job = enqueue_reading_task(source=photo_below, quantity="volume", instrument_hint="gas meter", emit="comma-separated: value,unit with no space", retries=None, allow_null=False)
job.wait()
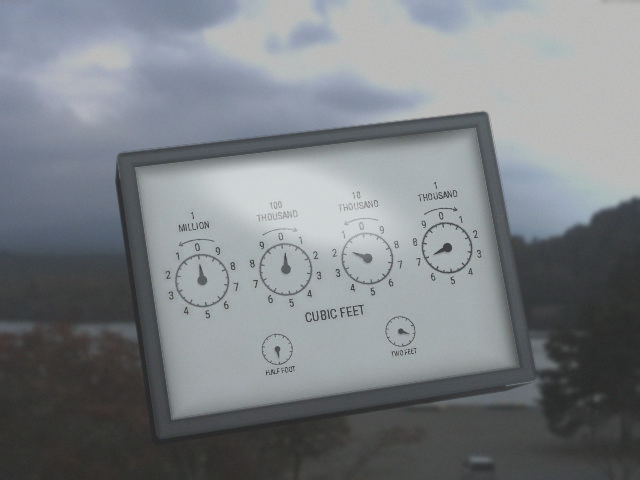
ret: 1700,ft³
